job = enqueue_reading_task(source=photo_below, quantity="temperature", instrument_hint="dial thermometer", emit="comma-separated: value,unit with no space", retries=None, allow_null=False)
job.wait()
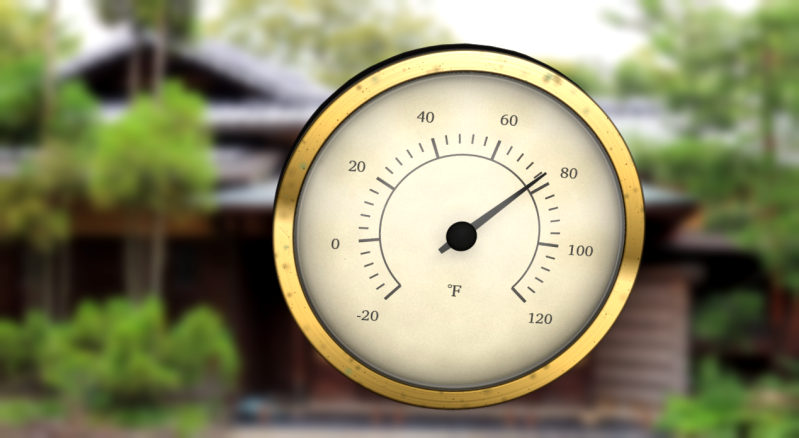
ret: 76,°F
